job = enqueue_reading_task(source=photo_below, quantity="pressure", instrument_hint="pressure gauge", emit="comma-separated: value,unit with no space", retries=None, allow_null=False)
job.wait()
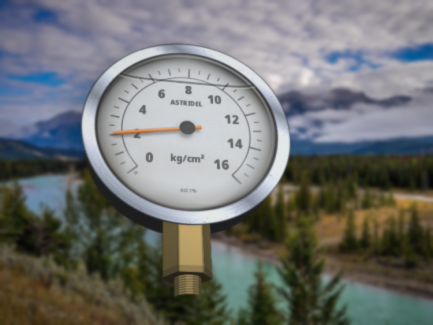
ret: 2,kg/cm²
